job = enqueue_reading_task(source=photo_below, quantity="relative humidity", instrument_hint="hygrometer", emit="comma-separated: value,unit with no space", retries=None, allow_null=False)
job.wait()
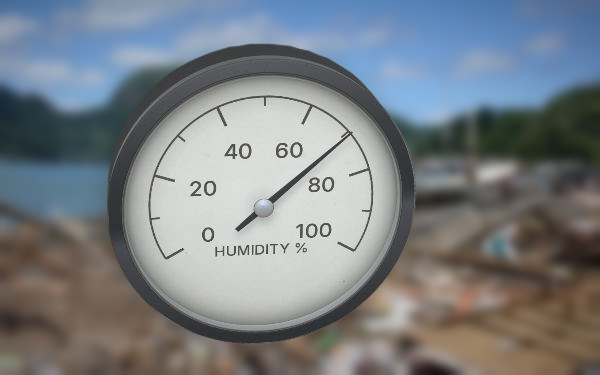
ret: 70,%
